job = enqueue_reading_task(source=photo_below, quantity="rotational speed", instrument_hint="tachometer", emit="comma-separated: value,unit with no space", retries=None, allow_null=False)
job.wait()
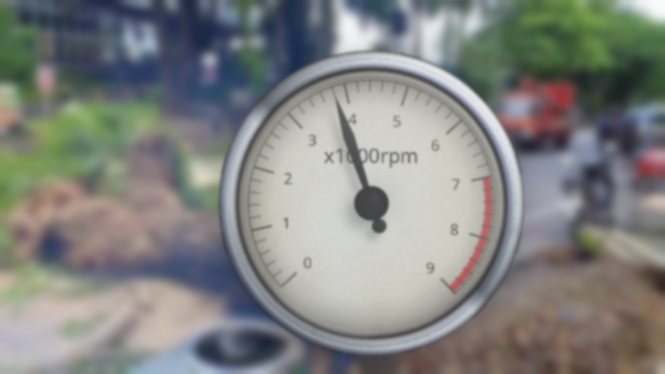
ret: 3800,rpm
